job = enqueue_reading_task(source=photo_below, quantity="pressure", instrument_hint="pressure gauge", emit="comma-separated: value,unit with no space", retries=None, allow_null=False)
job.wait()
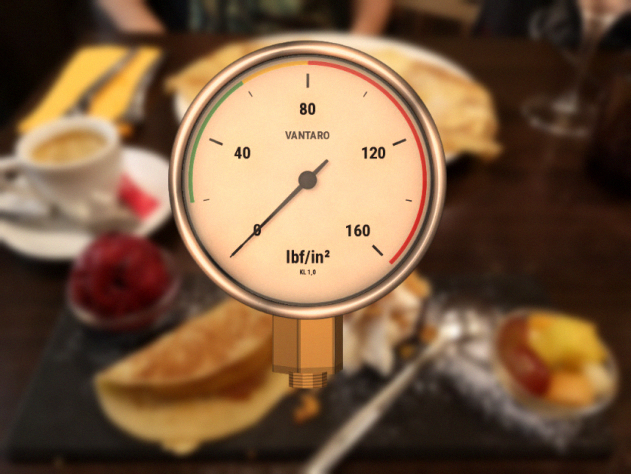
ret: 0,psi
